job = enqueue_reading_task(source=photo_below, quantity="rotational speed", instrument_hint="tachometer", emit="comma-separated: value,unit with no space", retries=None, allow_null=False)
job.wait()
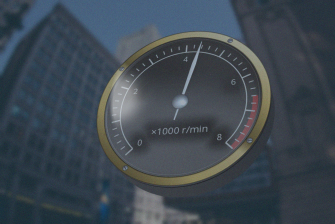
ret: 4400,rpm
